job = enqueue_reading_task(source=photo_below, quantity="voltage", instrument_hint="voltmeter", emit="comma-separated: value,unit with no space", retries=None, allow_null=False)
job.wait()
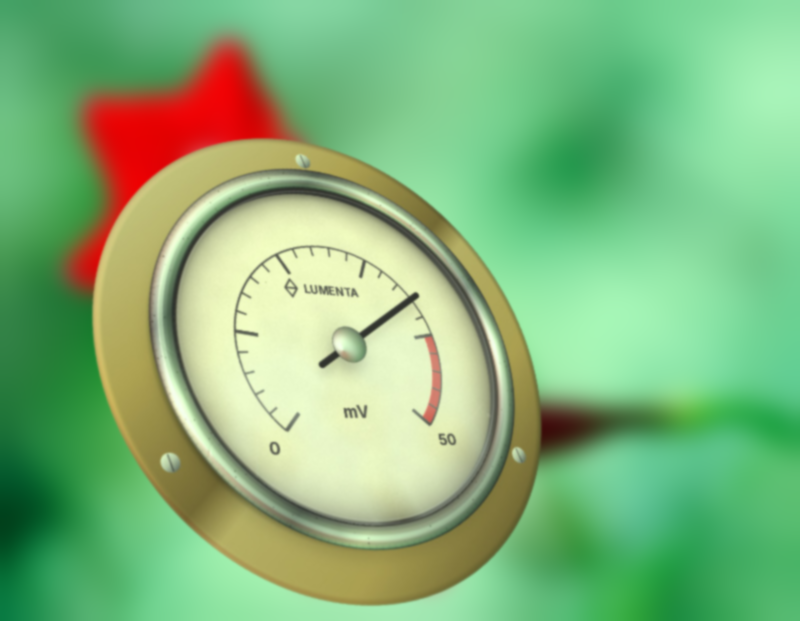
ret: 36,mV
